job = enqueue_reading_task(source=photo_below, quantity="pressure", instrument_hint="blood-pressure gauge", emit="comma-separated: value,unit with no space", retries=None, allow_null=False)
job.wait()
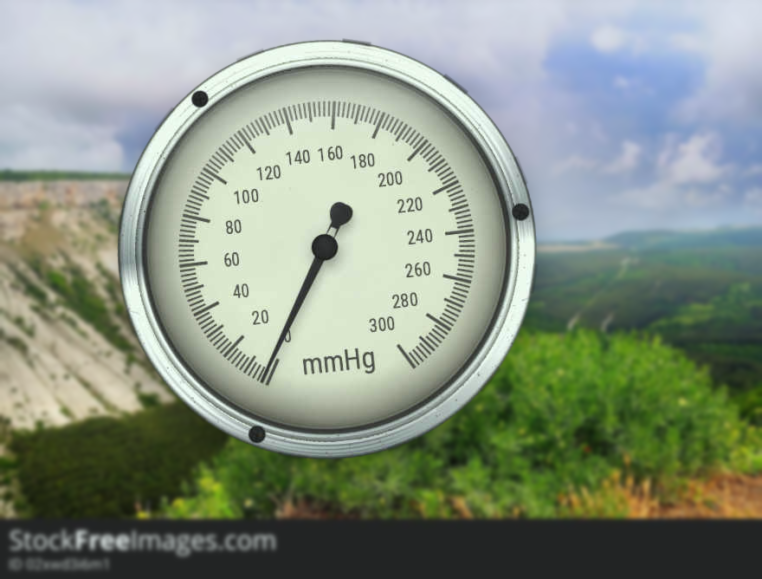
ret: 2,mmHg
